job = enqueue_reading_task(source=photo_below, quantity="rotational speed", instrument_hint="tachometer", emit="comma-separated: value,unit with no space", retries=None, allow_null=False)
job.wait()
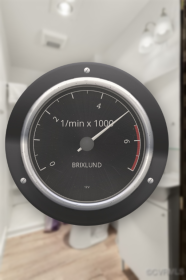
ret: 5000,rpm
